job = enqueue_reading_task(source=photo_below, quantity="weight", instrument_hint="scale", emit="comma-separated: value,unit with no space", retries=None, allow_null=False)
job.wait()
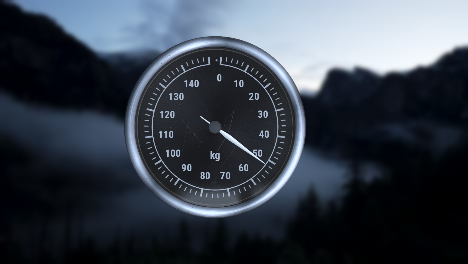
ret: 52,kg
